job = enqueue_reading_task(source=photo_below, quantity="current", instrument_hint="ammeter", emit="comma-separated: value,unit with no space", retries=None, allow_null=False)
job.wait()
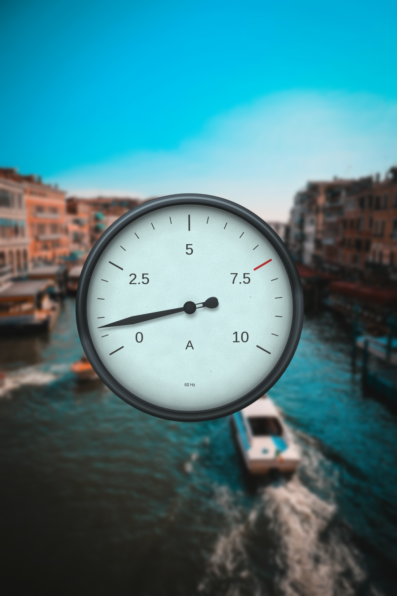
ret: 0.75,A
